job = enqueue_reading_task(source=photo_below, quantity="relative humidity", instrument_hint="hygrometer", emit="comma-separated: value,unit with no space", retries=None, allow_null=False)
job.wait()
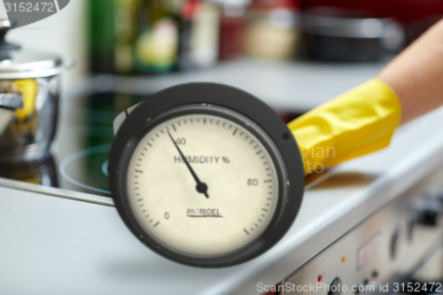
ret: 38,%
